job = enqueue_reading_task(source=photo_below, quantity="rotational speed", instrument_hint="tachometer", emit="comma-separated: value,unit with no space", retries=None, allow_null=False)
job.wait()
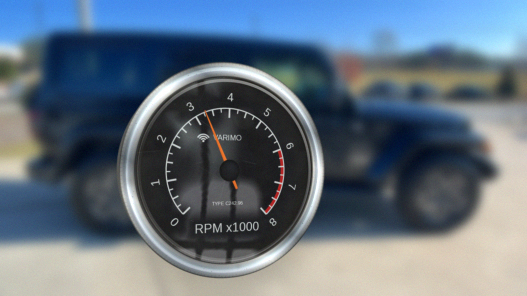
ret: 3250,rpm
